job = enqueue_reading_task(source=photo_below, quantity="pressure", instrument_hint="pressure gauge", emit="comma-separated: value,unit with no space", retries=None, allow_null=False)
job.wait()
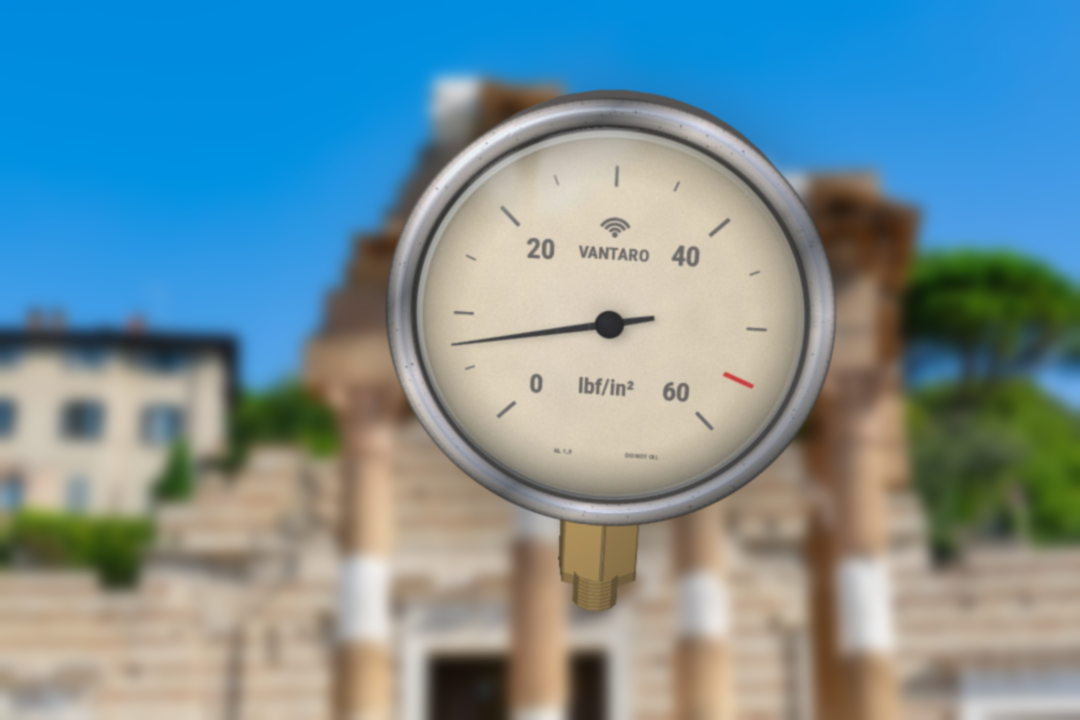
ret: 7.5,psi
